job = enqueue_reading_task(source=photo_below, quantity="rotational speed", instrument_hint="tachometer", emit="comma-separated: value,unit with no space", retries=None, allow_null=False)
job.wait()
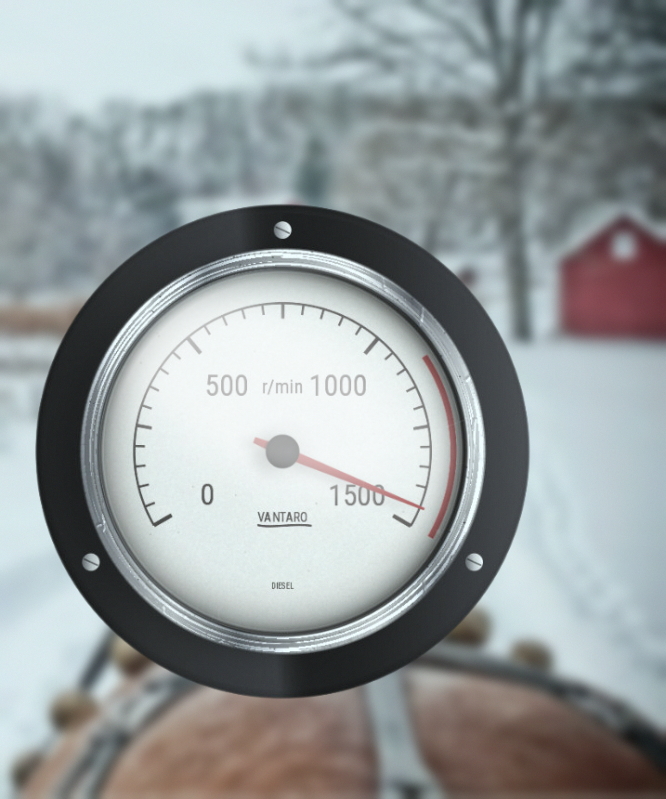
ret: 1450,rpm
